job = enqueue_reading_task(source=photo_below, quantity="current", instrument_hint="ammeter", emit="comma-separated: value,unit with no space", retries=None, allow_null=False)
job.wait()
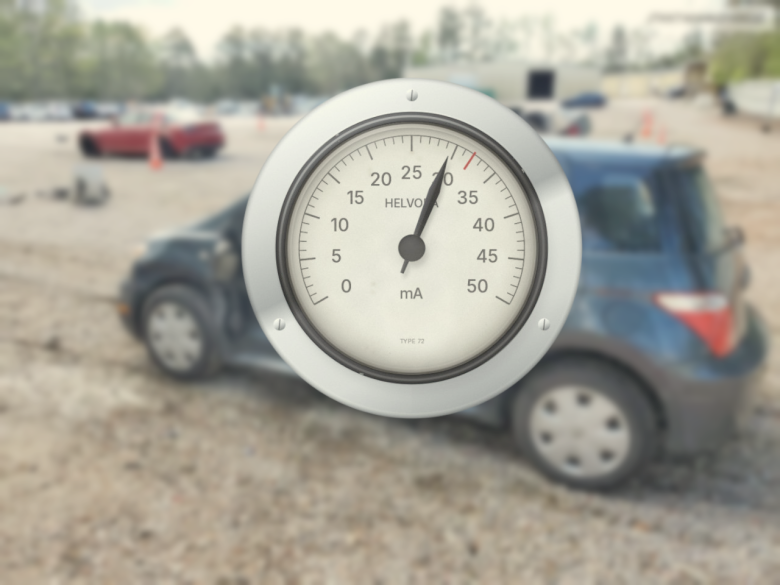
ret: 29.5,mA
